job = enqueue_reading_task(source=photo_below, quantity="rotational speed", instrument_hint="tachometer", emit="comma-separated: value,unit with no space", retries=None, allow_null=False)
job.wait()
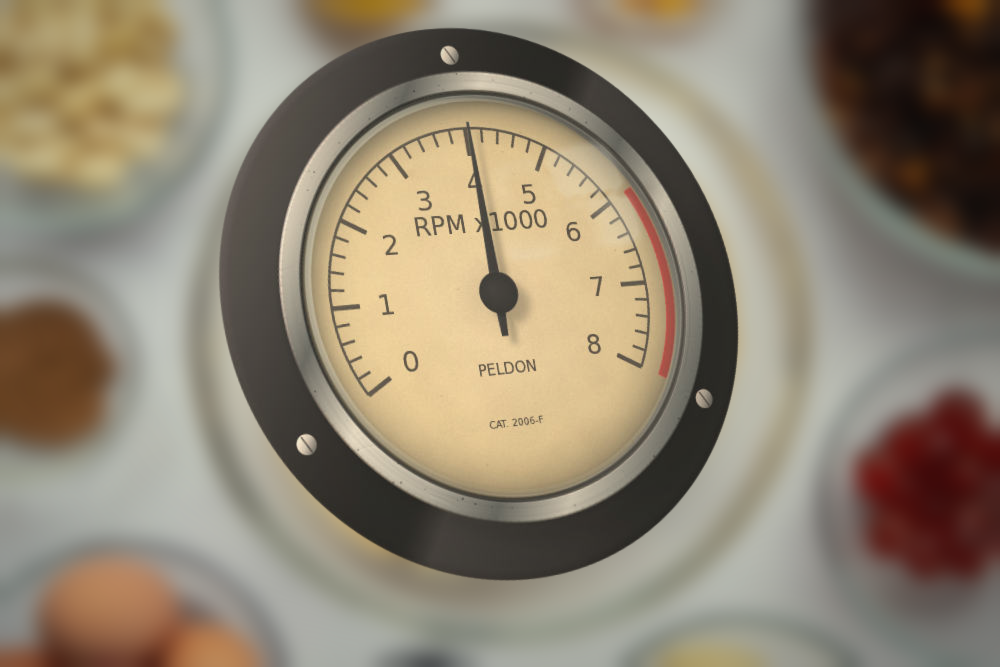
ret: 4000,rpm
